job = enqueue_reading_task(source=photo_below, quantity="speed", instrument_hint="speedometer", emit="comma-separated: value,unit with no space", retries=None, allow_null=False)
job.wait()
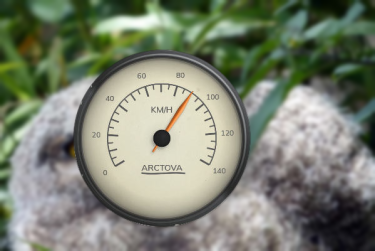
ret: 90,km/h
